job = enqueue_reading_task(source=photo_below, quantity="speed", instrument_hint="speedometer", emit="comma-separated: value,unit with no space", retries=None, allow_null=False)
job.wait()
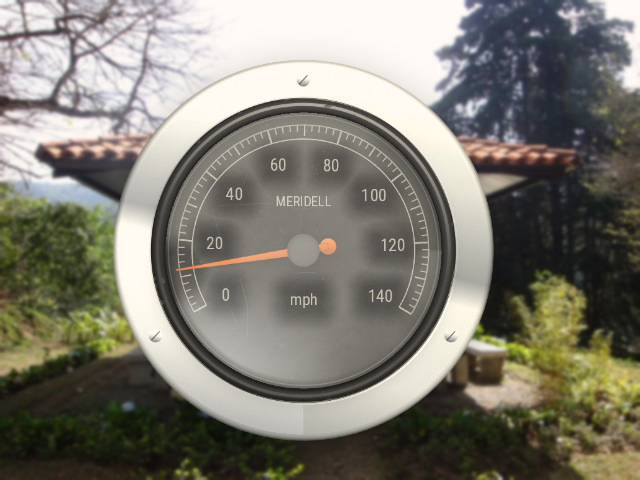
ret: 12,mph
